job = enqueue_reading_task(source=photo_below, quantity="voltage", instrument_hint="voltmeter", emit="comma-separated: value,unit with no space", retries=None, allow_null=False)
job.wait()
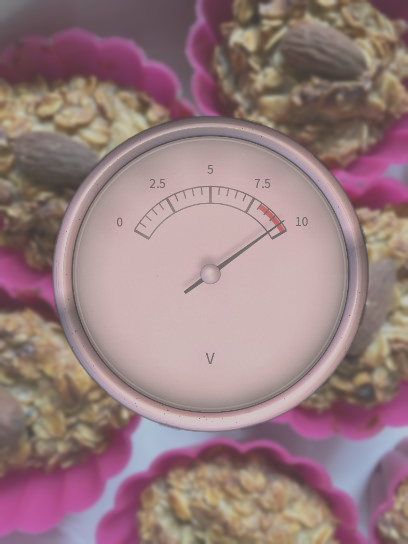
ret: 9.5,V
